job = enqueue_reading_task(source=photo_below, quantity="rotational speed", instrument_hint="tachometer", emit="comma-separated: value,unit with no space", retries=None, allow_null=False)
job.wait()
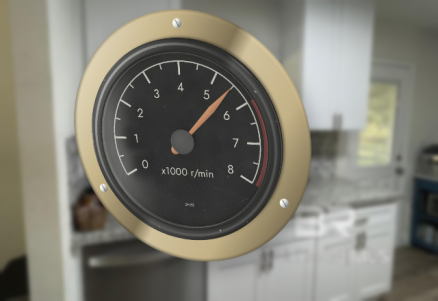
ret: 5500,rpm
